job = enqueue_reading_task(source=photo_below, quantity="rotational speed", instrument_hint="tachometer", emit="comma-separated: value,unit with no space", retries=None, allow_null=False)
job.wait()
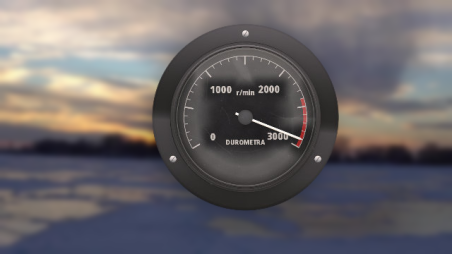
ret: 2900,rpm
